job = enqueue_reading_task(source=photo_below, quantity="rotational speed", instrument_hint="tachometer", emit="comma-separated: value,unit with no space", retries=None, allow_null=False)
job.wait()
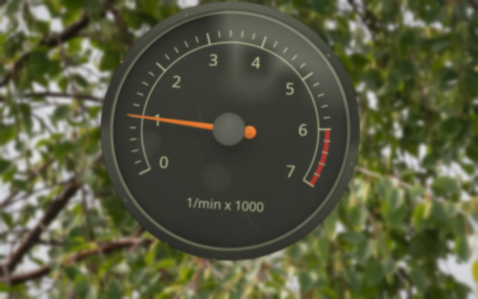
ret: 1000,rpm
